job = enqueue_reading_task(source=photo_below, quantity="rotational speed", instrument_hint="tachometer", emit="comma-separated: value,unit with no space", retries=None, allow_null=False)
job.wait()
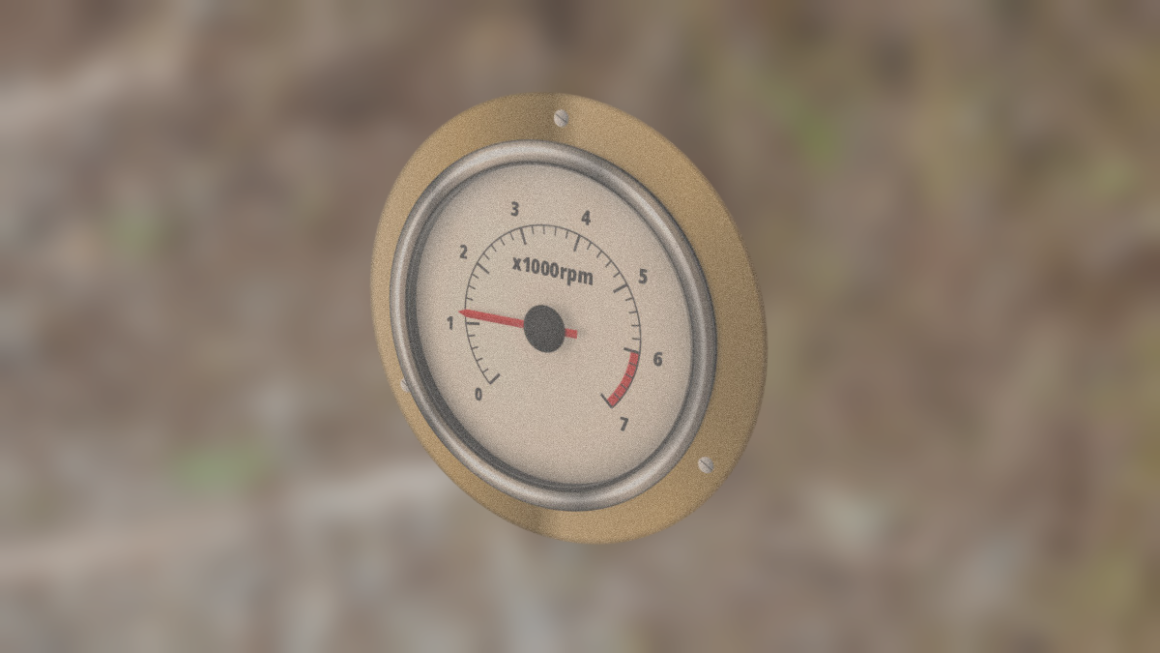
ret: 1200,rpm
